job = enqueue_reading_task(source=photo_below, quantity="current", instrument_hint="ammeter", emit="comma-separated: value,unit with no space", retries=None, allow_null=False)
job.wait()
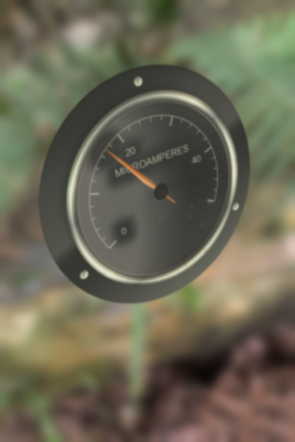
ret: 17,µA
